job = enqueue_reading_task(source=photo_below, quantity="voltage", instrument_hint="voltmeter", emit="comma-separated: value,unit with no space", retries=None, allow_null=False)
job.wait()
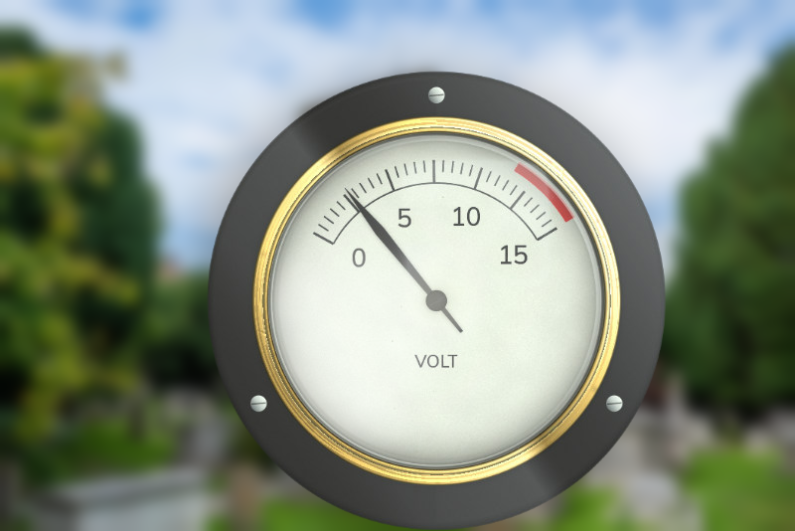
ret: 2.75,V
